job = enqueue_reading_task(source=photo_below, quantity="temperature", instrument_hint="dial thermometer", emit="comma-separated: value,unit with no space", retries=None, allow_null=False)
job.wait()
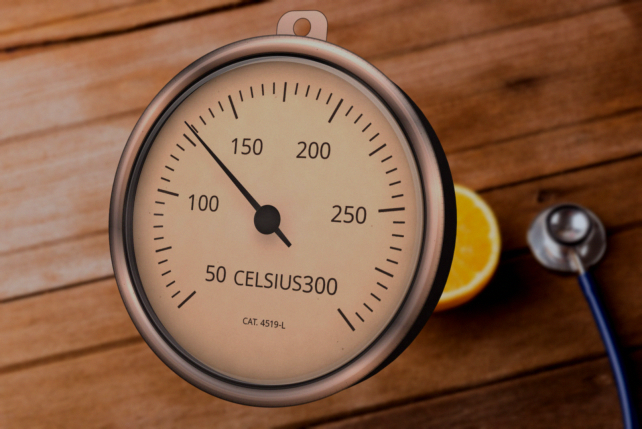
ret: 130,°C
